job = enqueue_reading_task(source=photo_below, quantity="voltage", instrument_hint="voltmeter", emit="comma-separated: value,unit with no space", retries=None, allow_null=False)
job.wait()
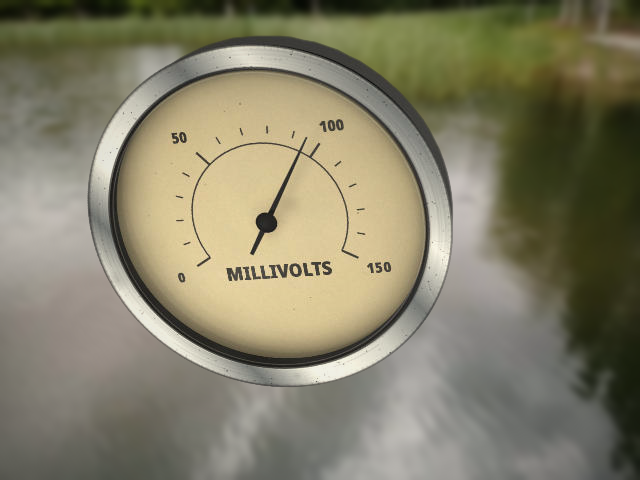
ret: 95,mV
